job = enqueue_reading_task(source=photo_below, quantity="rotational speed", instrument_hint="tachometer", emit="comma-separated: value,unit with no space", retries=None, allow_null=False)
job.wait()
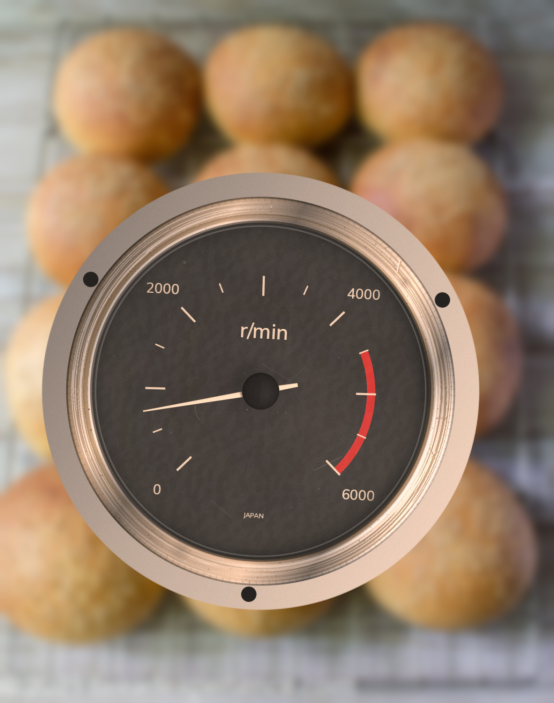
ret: 750,rpm
